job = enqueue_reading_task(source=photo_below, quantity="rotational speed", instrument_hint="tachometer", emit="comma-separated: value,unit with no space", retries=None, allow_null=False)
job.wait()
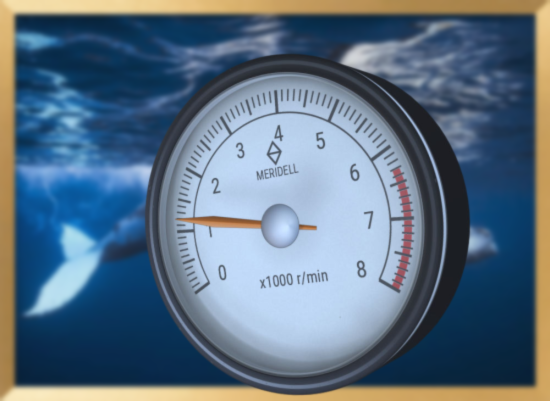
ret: 1200,rpm
